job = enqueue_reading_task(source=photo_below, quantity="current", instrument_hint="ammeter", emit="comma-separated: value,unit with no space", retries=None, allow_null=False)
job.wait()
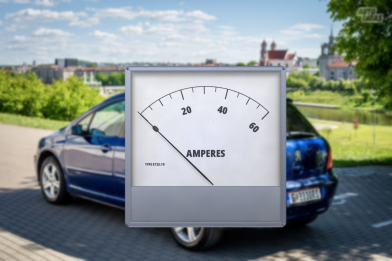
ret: 0,A
